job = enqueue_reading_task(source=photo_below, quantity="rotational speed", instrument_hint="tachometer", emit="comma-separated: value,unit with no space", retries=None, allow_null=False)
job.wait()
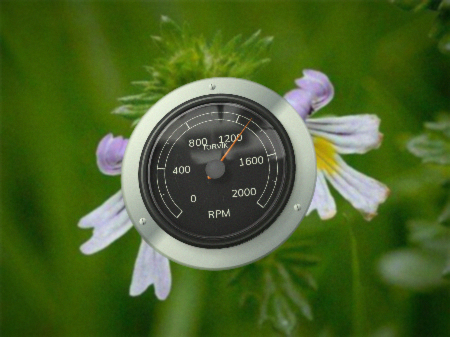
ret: 1300,rpm
